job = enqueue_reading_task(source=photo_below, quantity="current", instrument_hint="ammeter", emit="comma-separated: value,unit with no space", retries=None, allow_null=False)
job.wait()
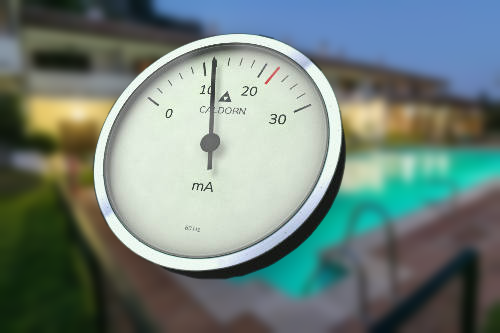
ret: 12,mA
